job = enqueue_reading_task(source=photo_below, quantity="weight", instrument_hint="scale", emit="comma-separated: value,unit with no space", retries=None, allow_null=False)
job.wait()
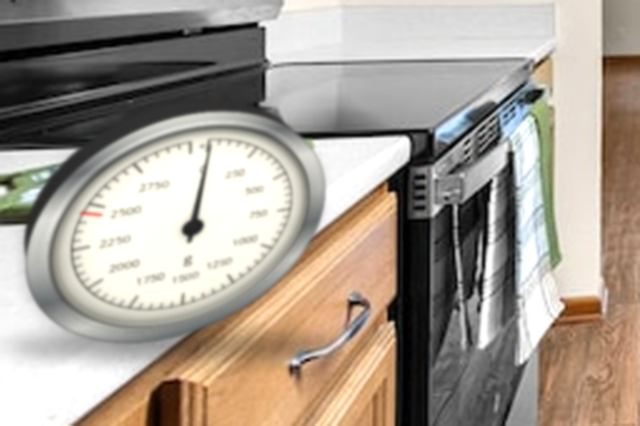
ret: 0,g
